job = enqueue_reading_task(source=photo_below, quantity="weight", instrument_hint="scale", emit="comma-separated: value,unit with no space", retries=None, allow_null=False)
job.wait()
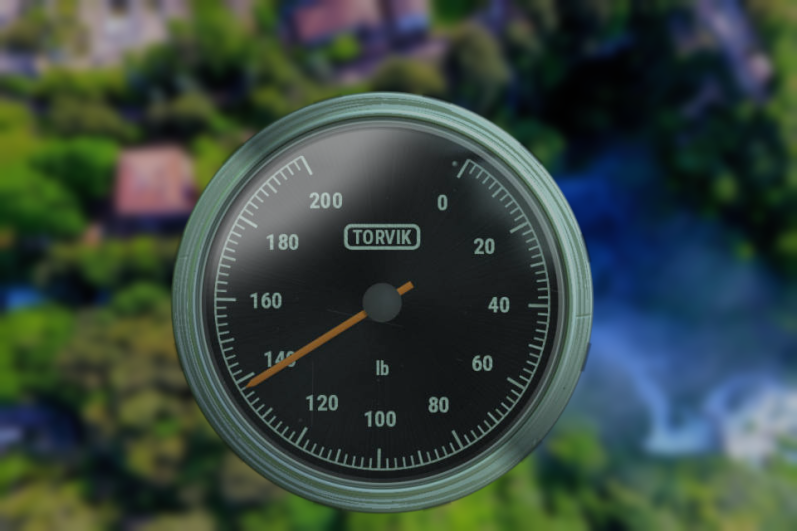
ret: 138,lb
